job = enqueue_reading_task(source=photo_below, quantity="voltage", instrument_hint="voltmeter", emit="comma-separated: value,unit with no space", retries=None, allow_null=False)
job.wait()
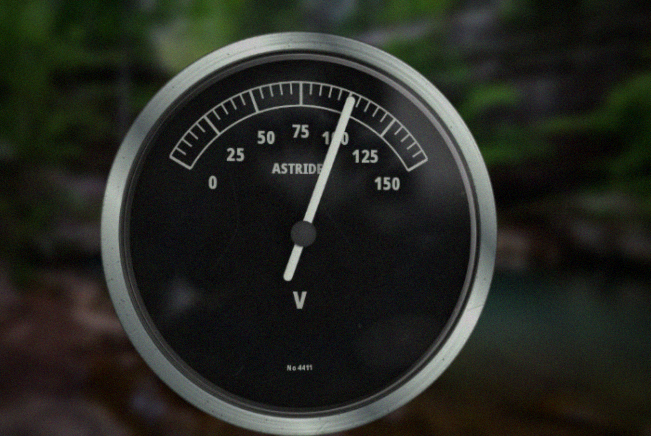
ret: 100,V
